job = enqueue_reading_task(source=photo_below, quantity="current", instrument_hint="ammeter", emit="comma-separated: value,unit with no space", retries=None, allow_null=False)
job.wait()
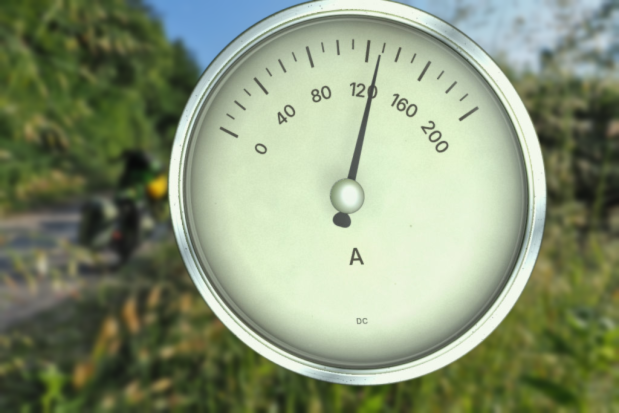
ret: 130,A
